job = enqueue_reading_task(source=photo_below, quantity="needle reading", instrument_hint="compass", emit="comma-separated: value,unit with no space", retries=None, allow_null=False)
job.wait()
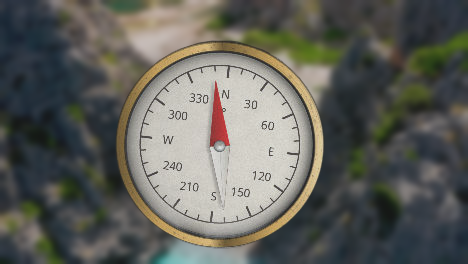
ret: 350,°
